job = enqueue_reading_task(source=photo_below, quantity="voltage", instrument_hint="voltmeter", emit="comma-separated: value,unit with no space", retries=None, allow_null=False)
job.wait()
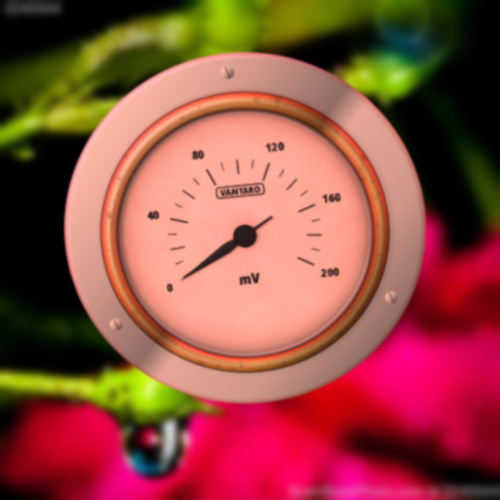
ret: 0,mV
